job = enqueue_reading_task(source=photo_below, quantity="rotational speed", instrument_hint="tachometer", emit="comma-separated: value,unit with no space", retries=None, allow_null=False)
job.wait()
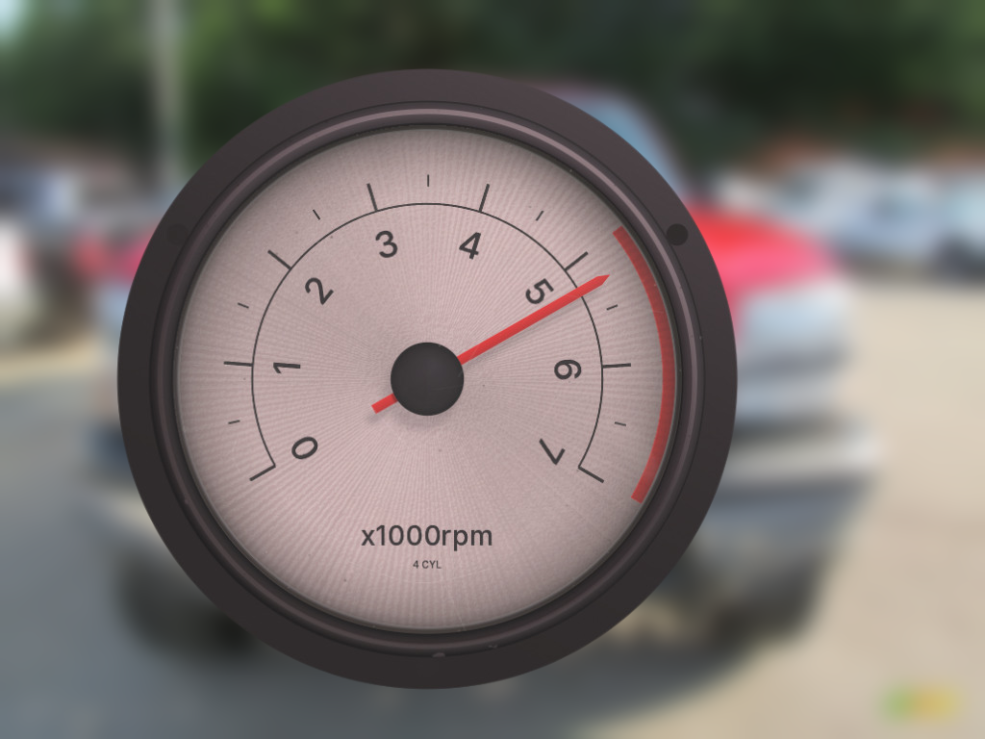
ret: 5250,rpm
